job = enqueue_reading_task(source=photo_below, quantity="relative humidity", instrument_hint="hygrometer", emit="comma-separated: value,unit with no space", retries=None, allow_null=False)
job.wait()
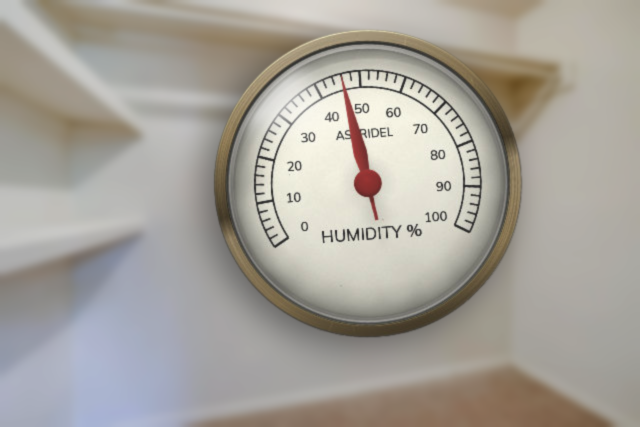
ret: 46,%
